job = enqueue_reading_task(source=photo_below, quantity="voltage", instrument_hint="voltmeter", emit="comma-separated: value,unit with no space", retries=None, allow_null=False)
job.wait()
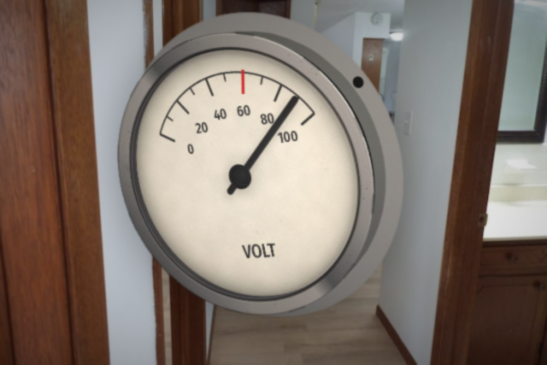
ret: 90,V
